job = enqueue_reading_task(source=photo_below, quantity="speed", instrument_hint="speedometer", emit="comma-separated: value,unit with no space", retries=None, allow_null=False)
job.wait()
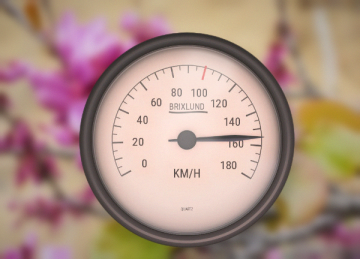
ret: 155,km/h
